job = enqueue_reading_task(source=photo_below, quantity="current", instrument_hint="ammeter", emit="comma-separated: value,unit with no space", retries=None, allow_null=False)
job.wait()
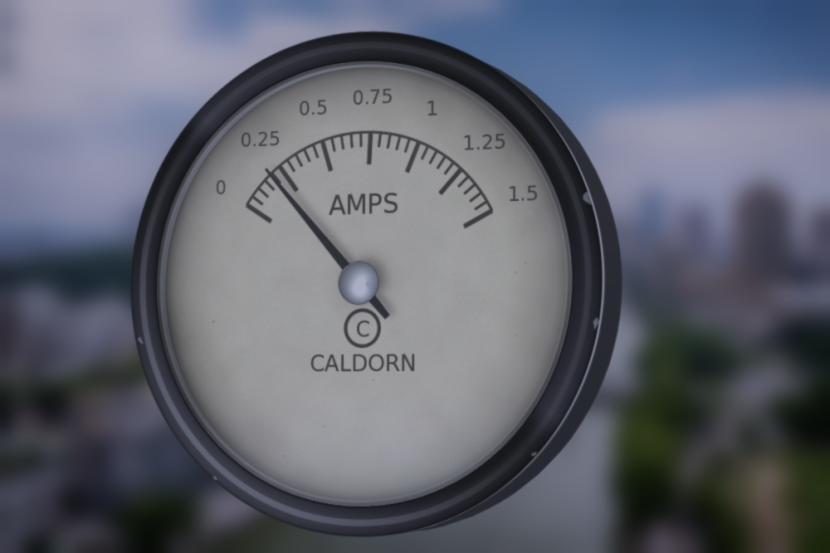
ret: 0.2,A
